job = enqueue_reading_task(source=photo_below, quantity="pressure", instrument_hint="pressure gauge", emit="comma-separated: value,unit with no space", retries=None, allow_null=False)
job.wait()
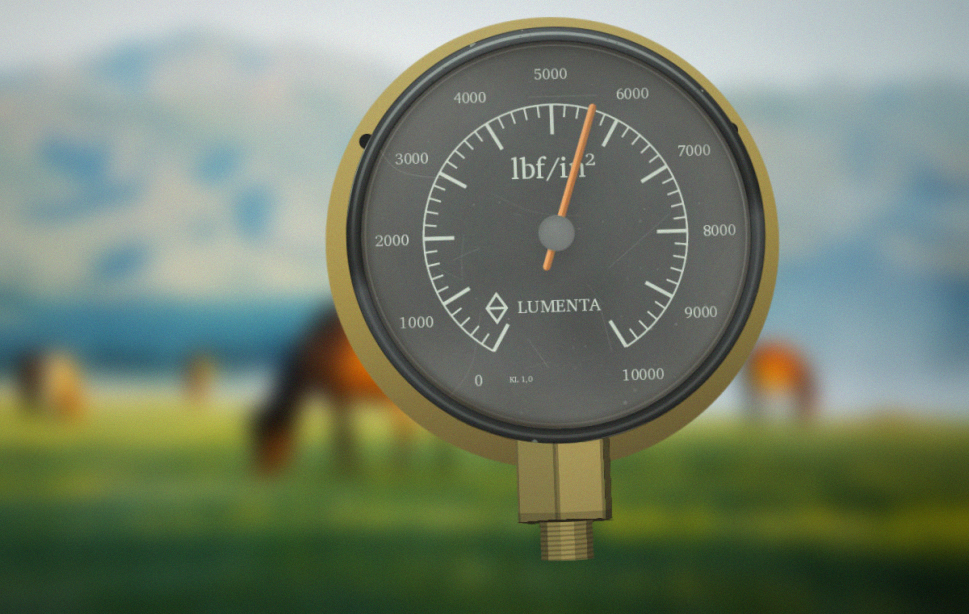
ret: 5600,psi
